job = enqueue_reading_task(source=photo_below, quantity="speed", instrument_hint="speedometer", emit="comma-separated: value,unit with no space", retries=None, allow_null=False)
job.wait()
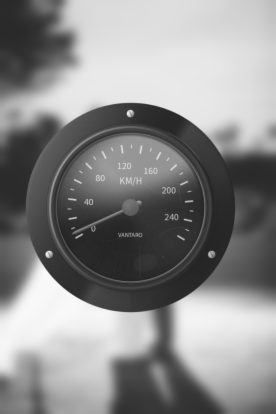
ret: 5,km/h
